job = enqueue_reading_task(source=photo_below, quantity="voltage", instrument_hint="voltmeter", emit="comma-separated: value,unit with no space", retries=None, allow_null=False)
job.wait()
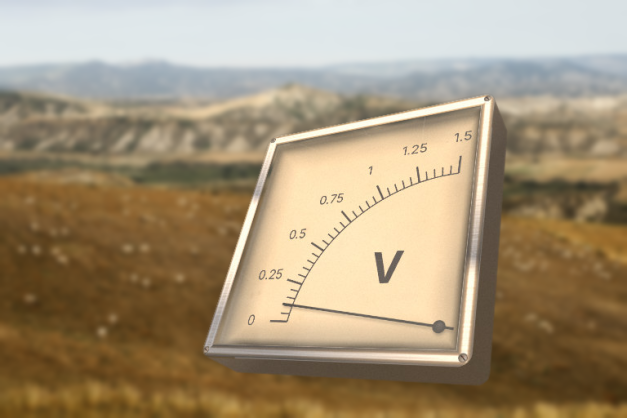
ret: 0.1,V
